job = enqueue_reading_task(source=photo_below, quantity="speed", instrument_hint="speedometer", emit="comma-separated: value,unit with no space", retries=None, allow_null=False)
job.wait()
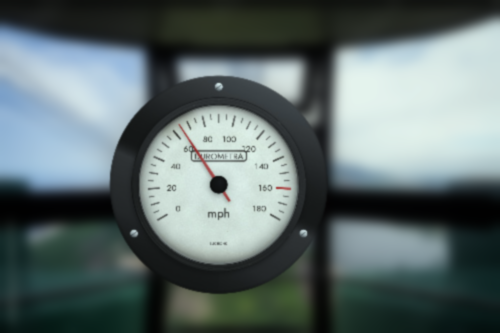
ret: 65,mph
